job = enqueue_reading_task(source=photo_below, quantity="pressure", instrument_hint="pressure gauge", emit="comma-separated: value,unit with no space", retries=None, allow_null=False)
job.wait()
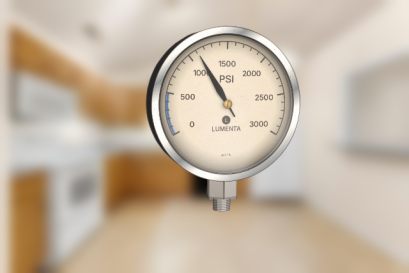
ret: 1100,psi
